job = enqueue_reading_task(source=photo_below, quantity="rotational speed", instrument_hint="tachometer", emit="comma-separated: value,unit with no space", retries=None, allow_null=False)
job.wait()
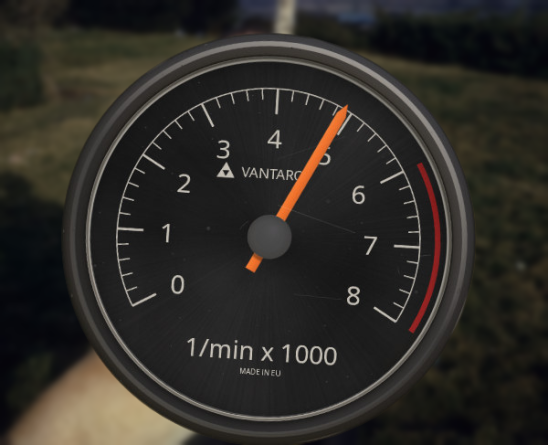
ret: 4900,rpm
